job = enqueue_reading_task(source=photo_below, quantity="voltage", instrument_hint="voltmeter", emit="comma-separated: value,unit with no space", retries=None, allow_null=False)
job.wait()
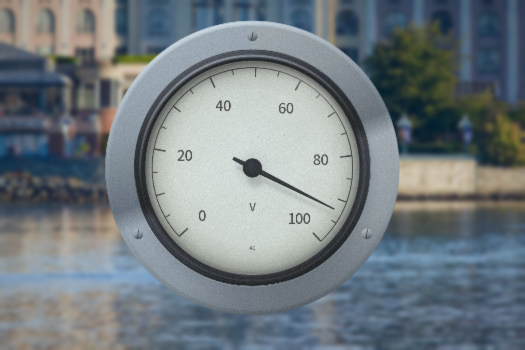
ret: 92.5,V
